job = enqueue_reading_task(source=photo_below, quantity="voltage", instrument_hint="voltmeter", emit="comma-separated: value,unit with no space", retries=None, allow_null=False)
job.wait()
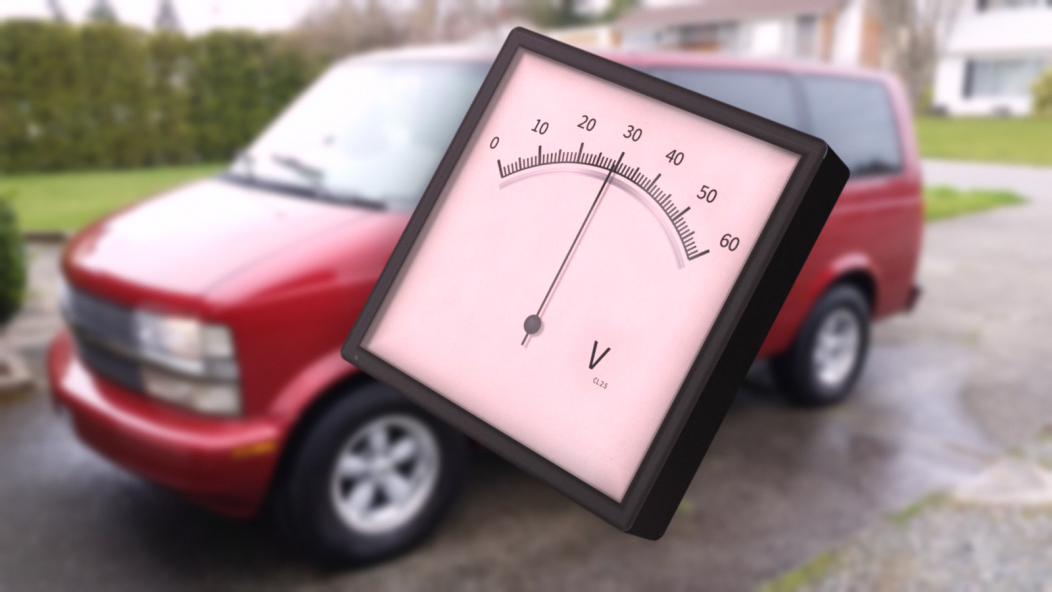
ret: 30,V
